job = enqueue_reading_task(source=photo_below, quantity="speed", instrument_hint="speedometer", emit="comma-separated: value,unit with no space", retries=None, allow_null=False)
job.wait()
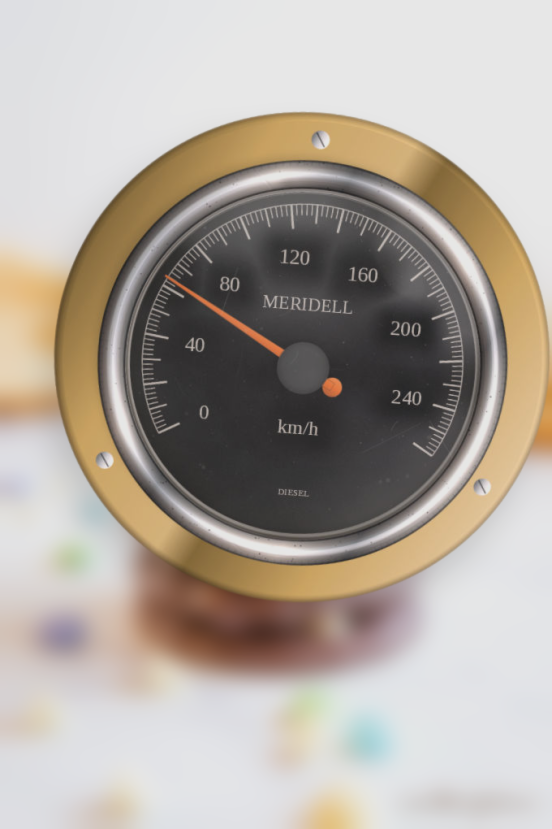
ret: 64,km/h
